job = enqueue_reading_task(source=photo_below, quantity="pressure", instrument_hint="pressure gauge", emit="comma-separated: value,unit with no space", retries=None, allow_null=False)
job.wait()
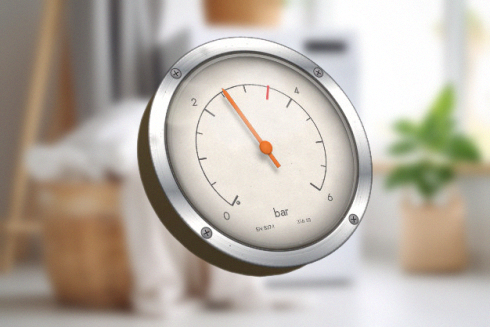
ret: 2.5,bar
